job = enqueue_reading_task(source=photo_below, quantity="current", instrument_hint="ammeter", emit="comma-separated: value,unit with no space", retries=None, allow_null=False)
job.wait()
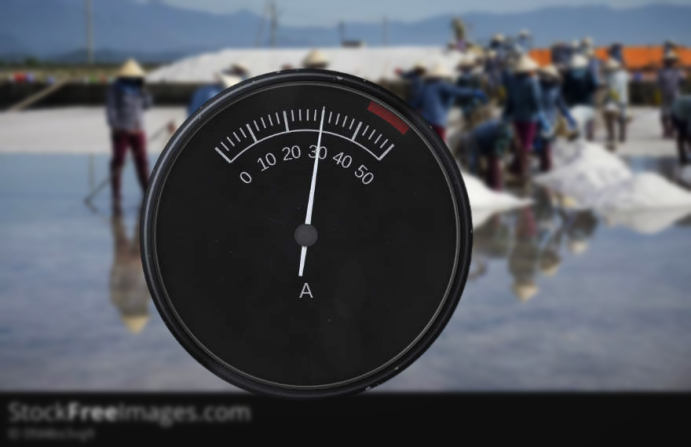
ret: 30,A
